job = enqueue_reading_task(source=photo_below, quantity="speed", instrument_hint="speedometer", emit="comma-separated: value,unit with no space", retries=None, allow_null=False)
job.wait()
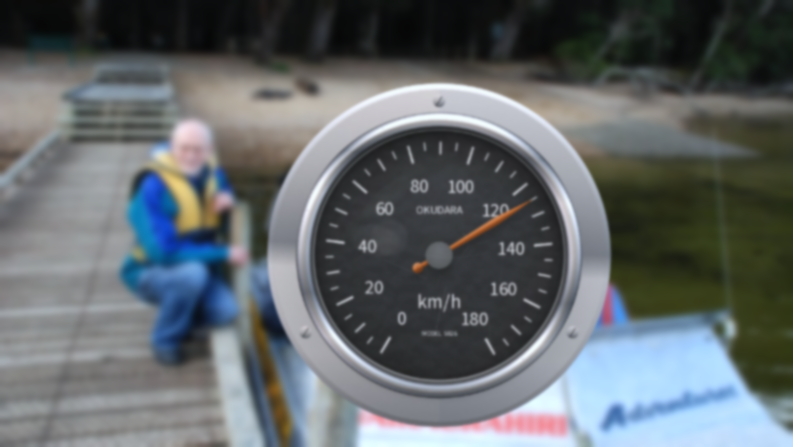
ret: 125,km/h
